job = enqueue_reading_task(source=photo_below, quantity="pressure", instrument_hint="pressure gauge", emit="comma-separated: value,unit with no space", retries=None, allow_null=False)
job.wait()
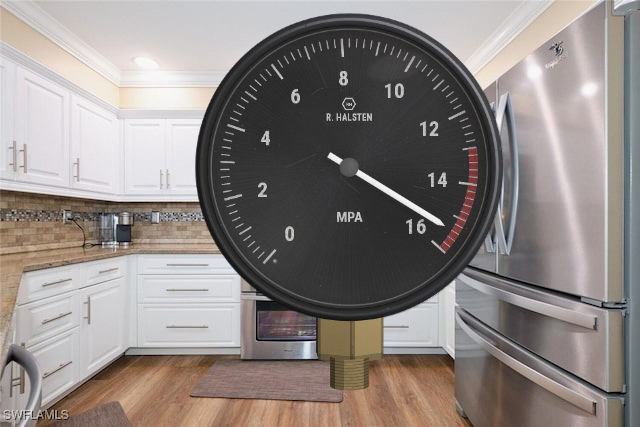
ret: 15.4,MPa
